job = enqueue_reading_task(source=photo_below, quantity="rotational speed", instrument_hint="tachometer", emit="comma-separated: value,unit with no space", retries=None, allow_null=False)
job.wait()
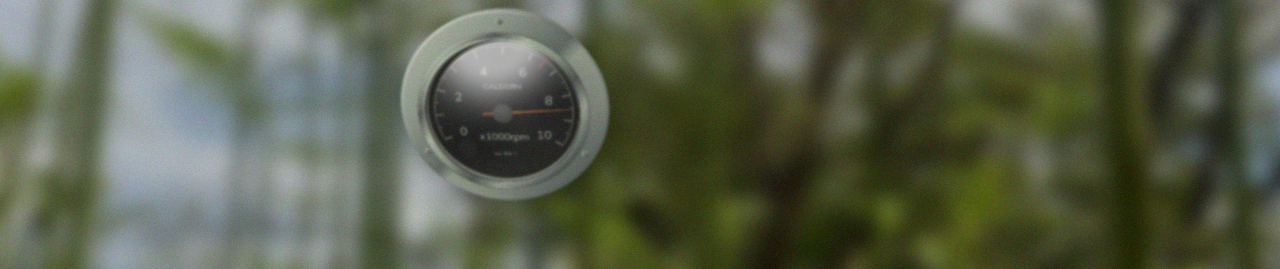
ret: 8500,rpm
